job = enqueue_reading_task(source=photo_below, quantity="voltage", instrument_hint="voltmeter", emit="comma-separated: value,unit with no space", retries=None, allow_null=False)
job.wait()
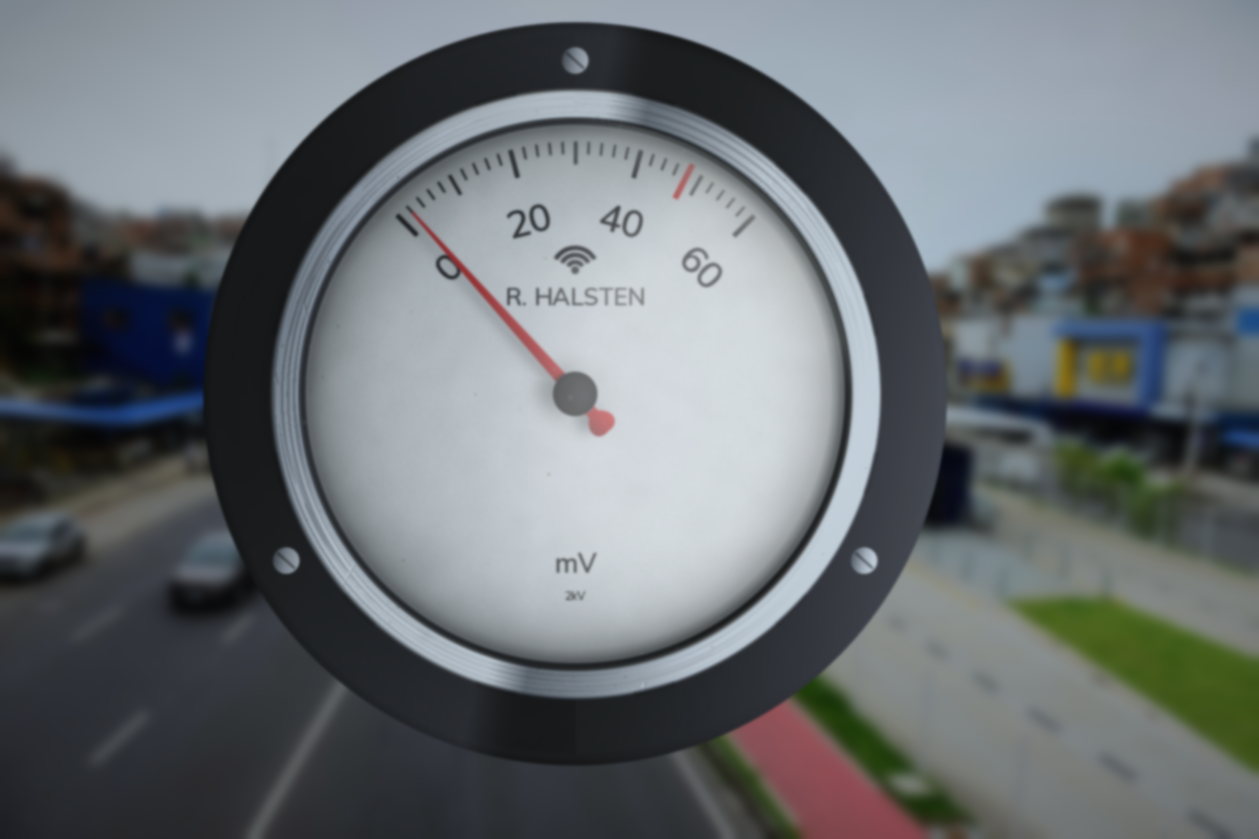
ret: 2,mV
